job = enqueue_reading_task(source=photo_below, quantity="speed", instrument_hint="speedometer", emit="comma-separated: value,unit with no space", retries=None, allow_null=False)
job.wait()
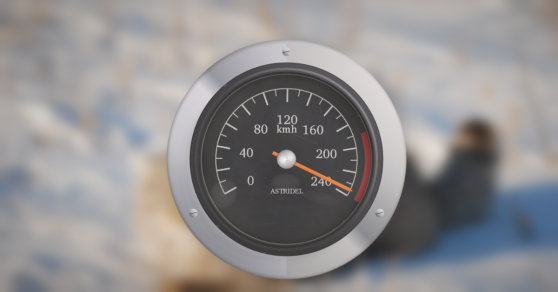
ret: 235,km/h
